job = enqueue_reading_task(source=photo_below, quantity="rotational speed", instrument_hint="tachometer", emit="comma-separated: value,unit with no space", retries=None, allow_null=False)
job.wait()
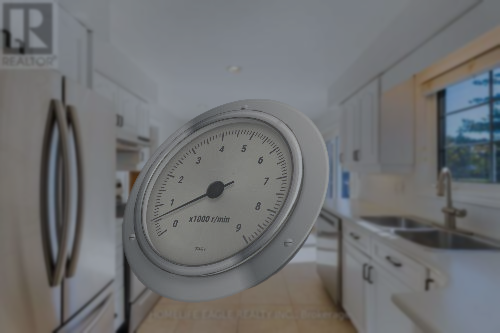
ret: 500,rpm
